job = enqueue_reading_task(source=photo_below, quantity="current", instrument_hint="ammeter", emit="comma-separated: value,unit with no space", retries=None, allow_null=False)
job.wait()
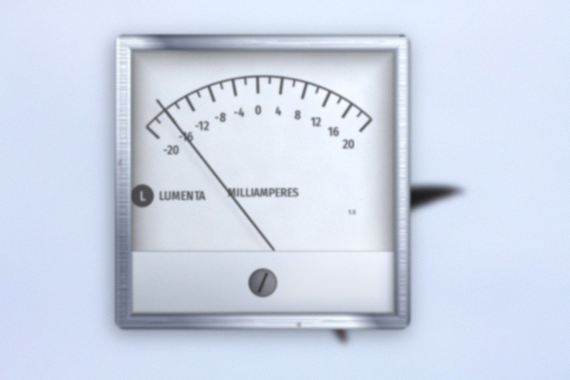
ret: -16,mA
